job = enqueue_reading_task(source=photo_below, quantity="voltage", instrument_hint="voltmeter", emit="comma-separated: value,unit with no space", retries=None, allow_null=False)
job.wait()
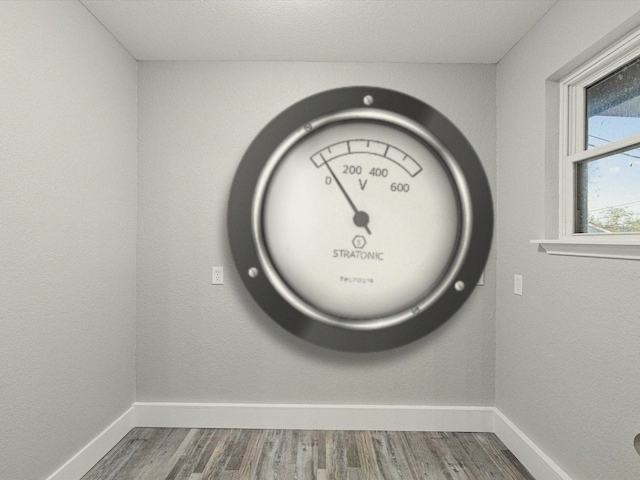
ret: 50,V
